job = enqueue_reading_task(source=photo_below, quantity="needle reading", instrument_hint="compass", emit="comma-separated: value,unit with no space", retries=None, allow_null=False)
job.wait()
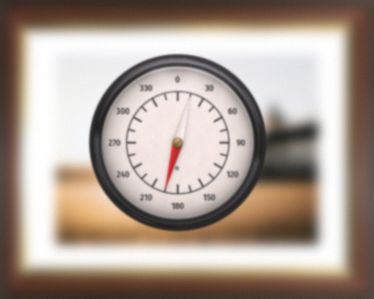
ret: 195,°
